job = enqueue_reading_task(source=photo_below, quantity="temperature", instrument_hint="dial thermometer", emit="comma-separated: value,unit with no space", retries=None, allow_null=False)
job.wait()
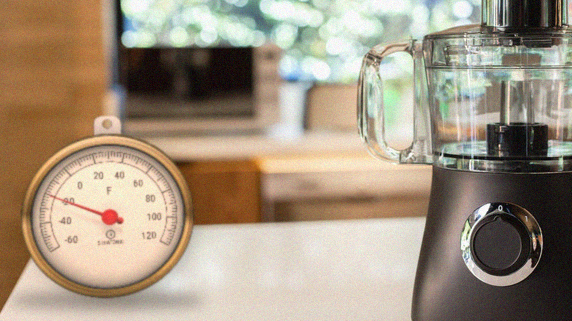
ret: -20,°F
